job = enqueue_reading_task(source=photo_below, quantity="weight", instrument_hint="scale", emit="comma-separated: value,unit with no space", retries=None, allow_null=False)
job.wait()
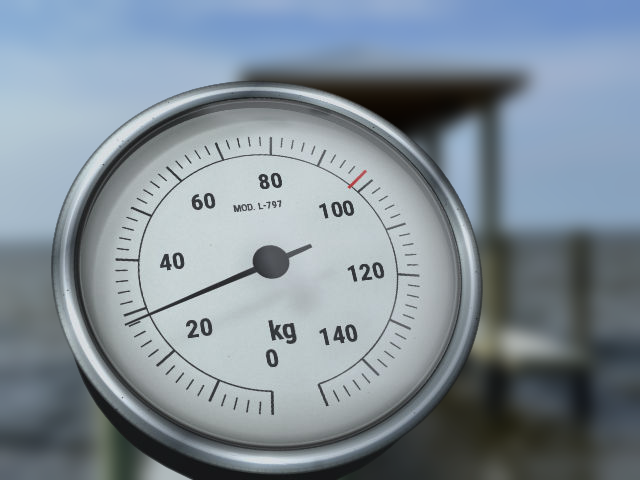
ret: 28,kg
